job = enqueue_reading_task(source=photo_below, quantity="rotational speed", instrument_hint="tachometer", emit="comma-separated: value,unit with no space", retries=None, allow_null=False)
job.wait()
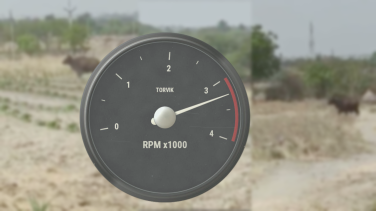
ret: 3250,rpm
